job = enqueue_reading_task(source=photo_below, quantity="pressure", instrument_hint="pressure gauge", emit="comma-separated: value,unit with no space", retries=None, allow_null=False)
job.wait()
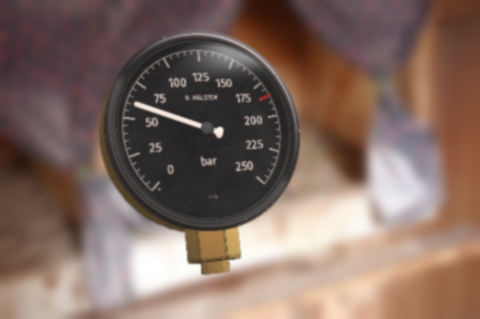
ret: 60,bar
